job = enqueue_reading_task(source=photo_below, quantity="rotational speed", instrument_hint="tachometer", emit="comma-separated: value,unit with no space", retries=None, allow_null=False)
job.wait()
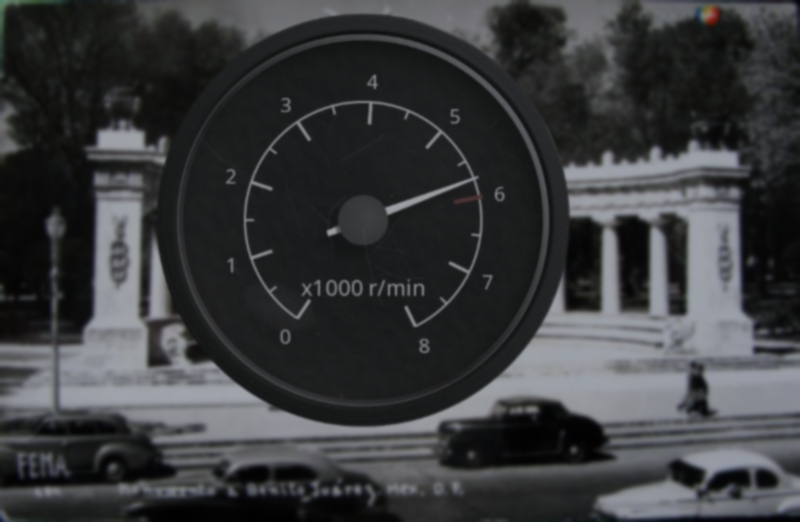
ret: 5750,rpm
